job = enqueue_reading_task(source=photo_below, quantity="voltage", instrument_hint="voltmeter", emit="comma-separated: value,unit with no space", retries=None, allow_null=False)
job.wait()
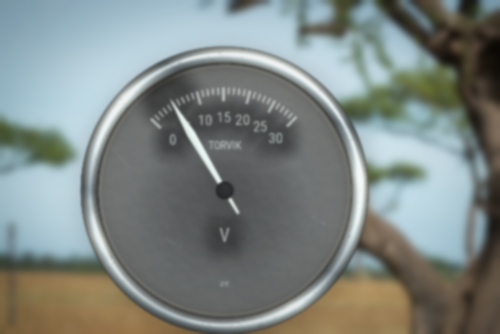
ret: 5,V
